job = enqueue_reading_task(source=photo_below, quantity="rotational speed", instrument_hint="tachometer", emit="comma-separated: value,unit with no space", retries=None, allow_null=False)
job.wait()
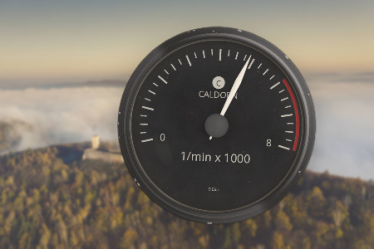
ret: 4875,rpm
